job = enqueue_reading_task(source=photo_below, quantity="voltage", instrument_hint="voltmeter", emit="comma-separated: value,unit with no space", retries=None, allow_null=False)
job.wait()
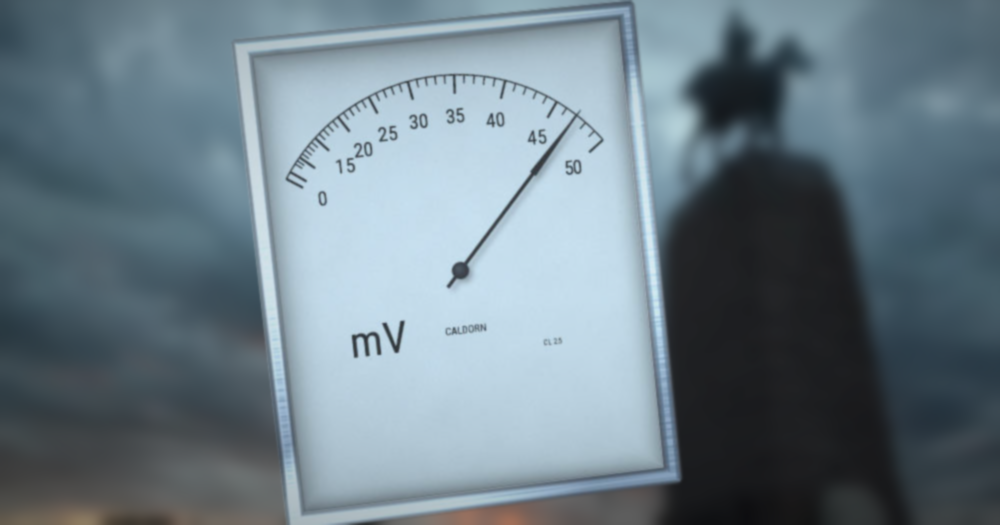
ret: 47,mV
